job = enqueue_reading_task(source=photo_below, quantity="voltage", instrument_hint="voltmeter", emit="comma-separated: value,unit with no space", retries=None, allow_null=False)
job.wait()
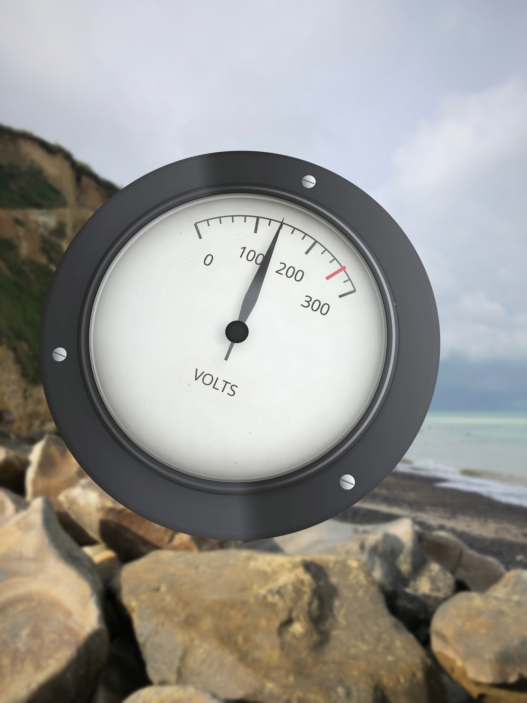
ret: 140,V
